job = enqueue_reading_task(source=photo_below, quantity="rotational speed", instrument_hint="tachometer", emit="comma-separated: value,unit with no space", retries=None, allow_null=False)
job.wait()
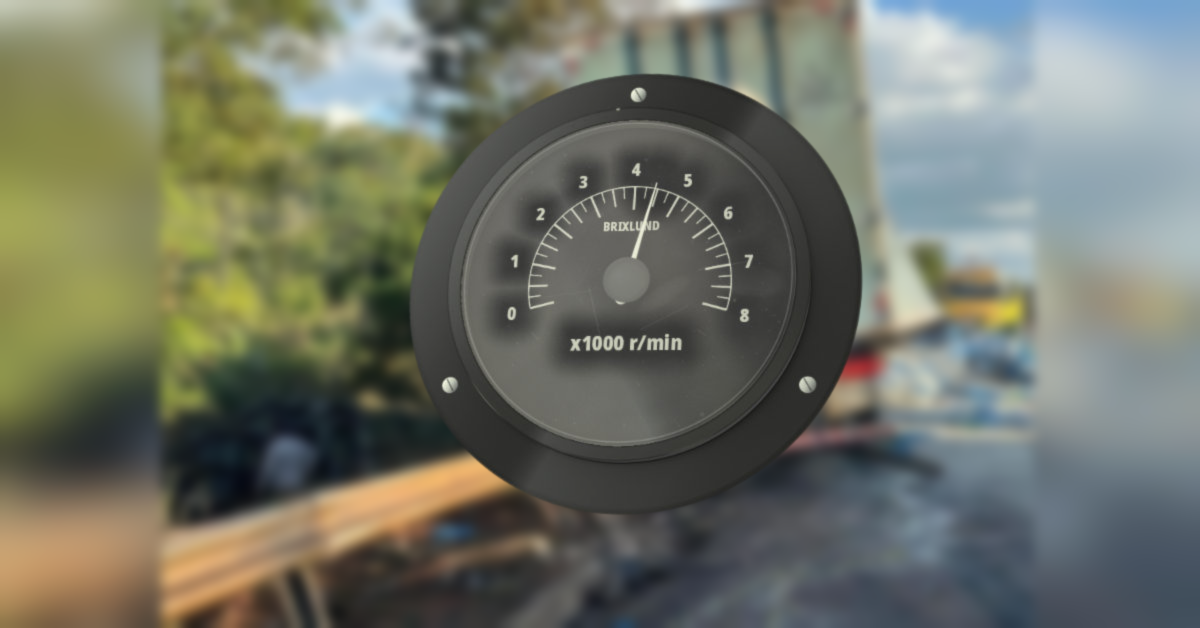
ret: 4500,rpm
